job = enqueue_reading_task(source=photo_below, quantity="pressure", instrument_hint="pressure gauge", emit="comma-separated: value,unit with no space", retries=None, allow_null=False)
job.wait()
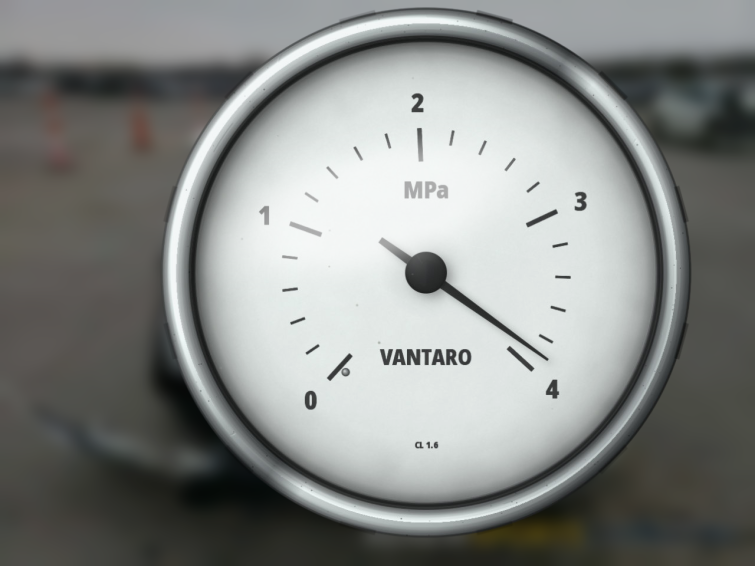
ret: 3.9,MPa
